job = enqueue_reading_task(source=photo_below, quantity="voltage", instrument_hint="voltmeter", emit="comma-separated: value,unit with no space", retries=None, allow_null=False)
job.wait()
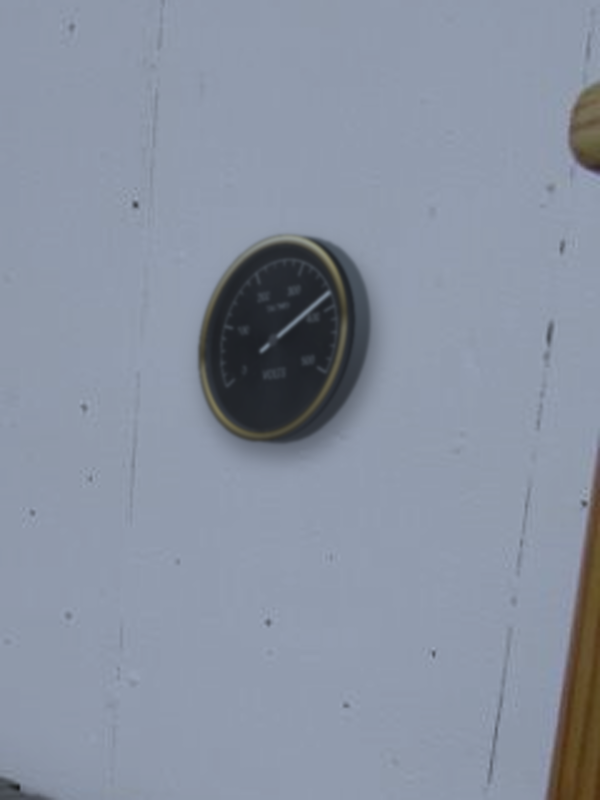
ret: 380,V
